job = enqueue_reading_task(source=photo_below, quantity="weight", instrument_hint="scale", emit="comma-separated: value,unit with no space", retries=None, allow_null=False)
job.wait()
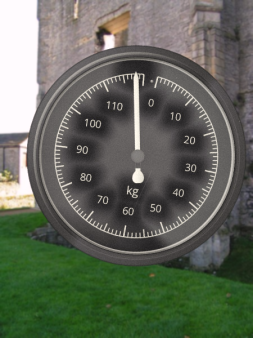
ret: 118,kg
